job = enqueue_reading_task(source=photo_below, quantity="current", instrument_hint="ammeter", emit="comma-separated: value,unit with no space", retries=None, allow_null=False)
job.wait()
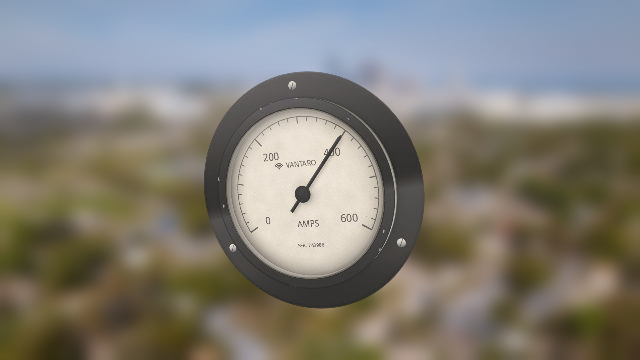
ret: 400,A
